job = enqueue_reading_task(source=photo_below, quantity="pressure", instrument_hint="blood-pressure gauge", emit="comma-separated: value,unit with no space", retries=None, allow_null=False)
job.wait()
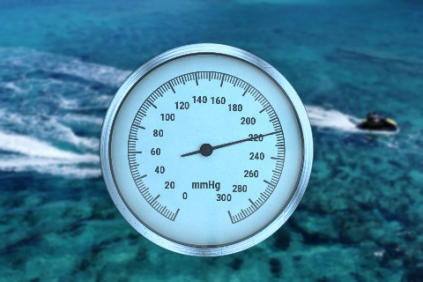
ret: 220,mmHg
